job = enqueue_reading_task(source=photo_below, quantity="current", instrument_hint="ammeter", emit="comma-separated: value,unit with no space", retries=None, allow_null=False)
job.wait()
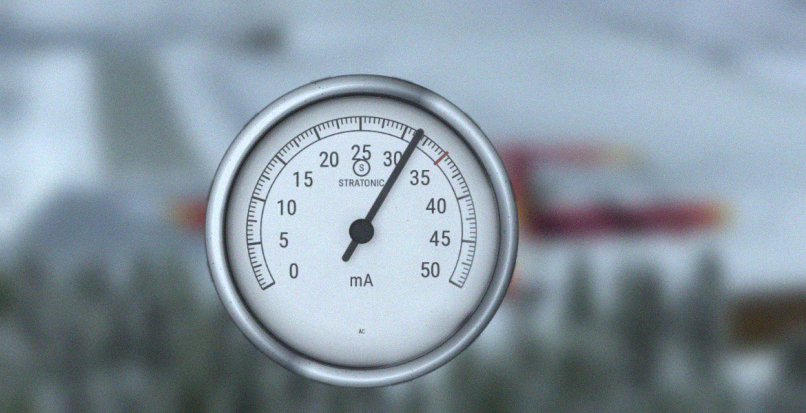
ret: 31.5,mA
